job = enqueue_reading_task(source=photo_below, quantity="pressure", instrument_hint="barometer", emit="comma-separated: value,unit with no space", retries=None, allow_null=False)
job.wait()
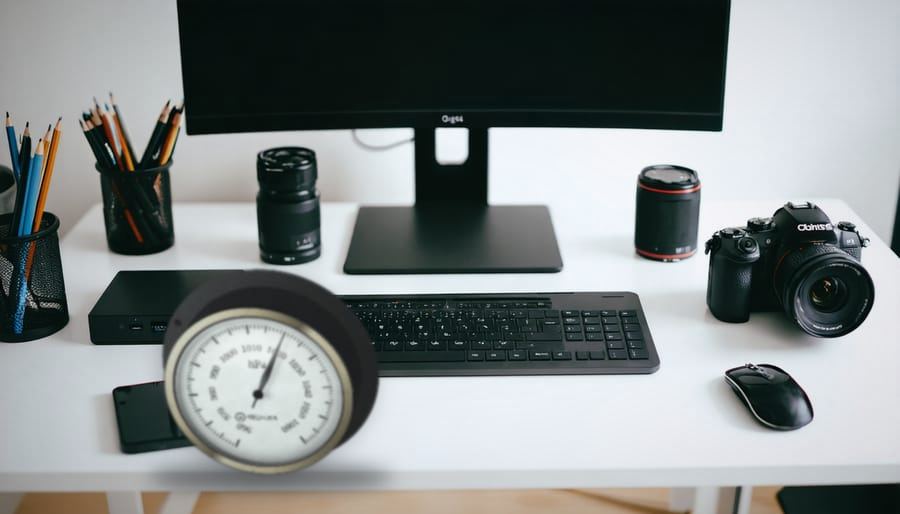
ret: 1020,hPa
